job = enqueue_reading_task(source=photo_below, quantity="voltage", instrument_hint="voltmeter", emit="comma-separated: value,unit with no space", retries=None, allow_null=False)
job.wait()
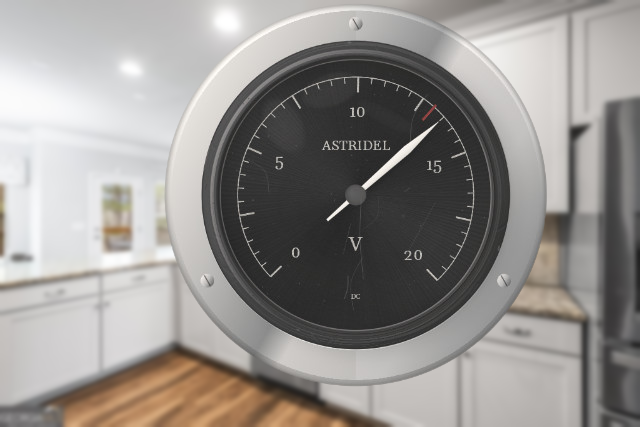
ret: 13.5,V
